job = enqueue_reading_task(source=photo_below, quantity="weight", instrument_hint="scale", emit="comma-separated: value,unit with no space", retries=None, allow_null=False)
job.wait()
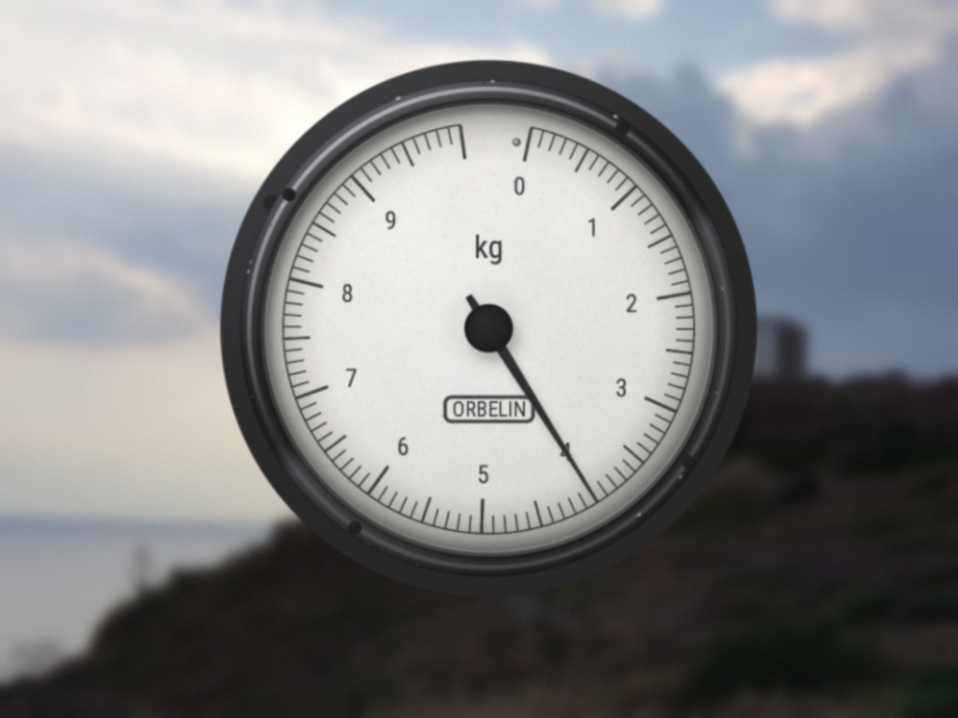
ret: 4,kg
